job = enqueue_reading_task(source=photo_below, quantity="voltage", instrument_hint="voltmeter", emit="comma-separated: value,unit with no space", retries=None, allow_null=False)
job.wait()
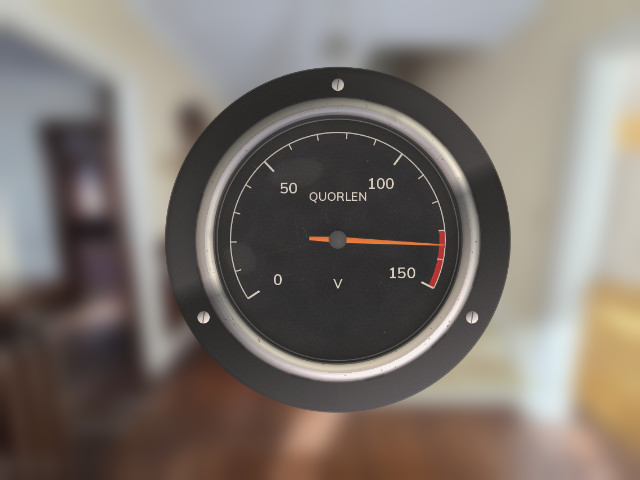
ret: 135,V
